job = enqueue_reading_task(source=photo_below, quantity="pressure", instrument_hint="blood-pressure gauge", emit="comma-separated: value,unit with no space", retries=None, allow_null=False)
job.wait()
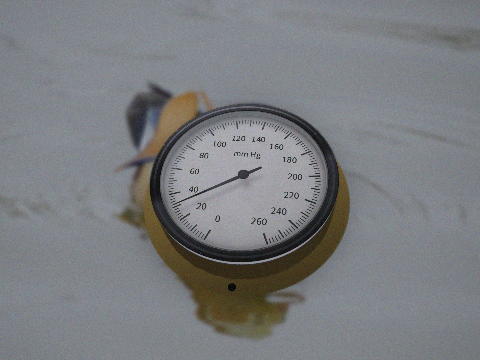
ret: 30,mmHg
